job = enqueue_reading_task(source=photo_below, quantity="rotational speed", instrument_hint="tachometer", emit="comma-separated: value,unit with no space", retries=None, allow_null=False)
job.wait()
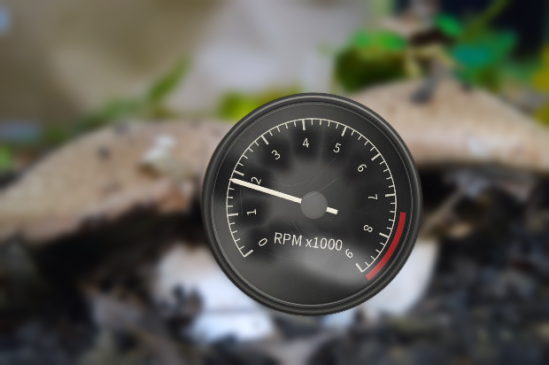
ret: 1800,rpm
